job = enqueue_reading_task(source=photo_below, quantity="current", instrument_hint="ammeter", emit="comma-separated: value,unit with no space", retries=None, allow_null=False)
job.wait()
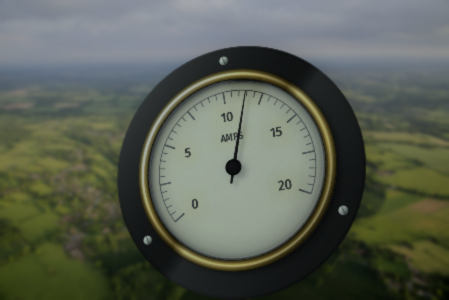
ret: 11.5,A
